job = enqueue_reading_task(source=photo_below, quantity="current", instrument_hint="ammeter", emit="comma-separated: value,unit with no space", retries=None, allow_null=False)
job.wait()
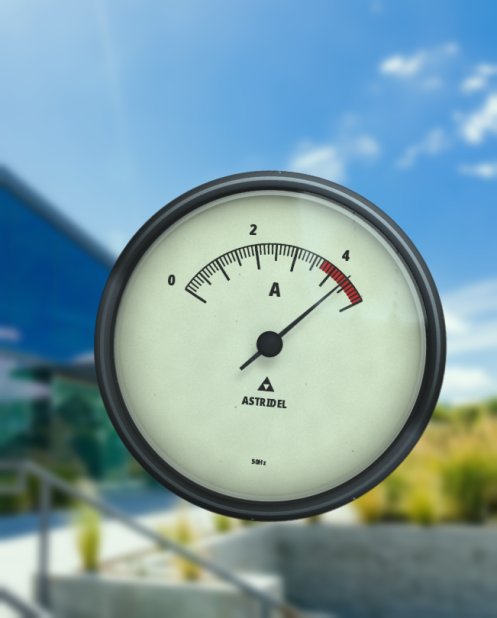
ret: 4.4,A
